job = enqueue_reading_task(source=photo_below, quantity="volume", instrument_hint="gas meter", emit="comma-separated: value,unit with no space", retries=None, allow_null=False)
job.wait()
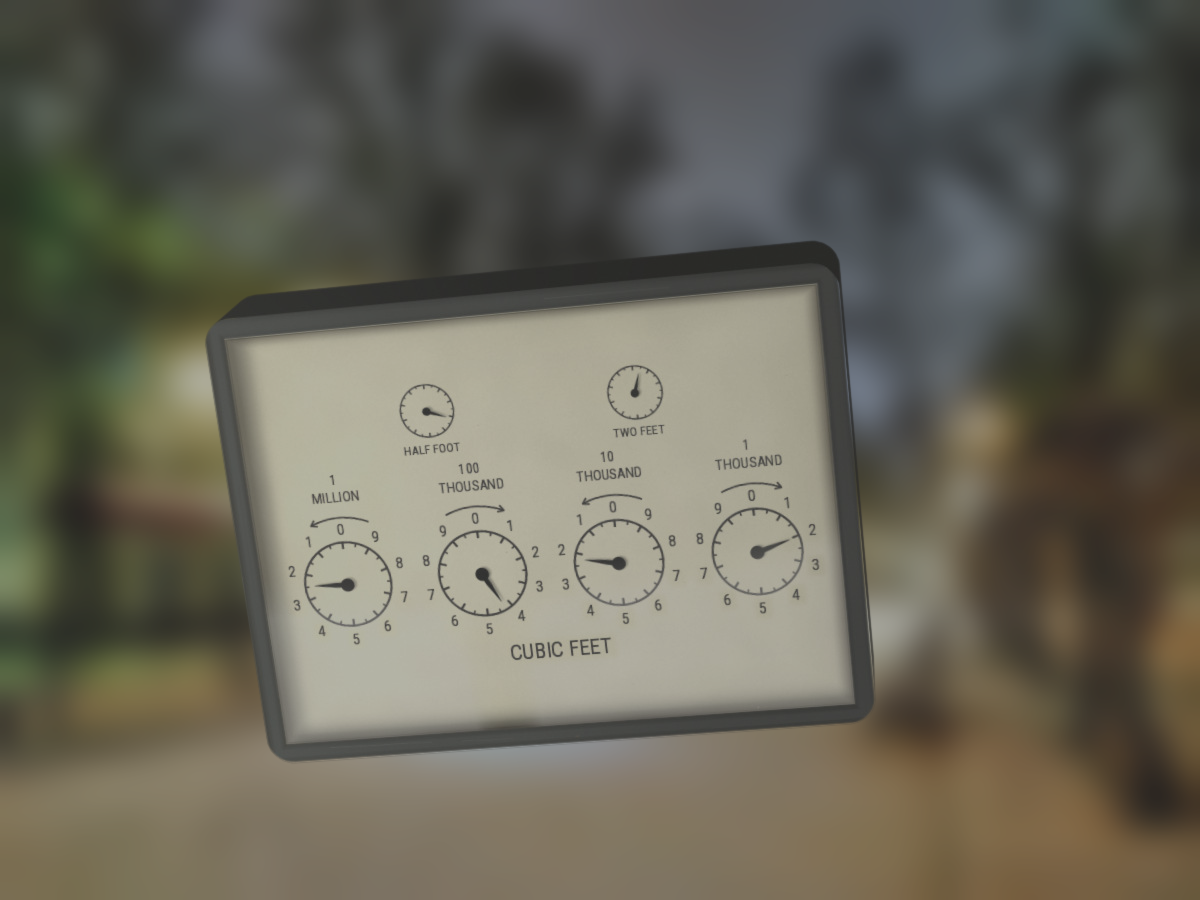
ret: 242200,ft³
